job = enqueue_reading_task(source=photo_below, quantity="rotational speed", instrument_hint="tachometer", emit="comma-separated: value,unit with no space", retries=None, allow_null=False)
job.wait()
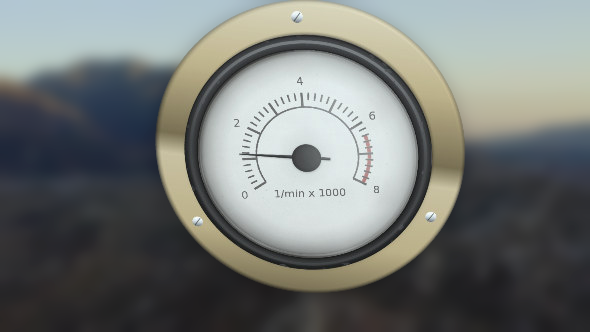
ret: 1200,rpm
